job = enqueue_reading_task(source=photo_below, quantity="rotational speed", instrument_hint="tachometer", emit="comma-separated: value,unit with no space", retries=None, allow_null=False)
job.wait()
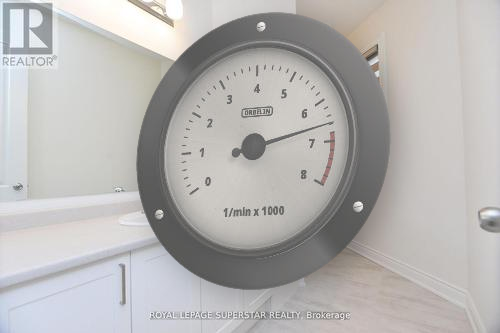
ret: 6600,rpm
